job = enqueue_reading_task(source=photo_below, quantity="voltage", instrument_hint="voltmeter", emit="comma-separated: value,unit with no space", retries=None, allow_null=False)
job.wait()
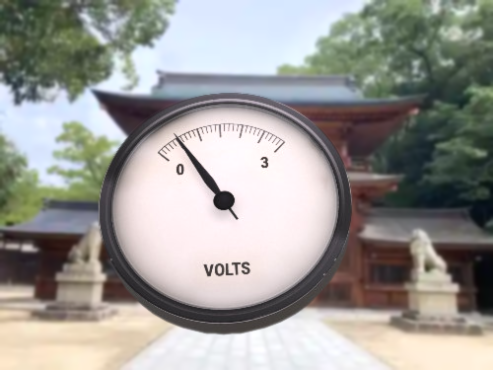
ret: 0.5,V
